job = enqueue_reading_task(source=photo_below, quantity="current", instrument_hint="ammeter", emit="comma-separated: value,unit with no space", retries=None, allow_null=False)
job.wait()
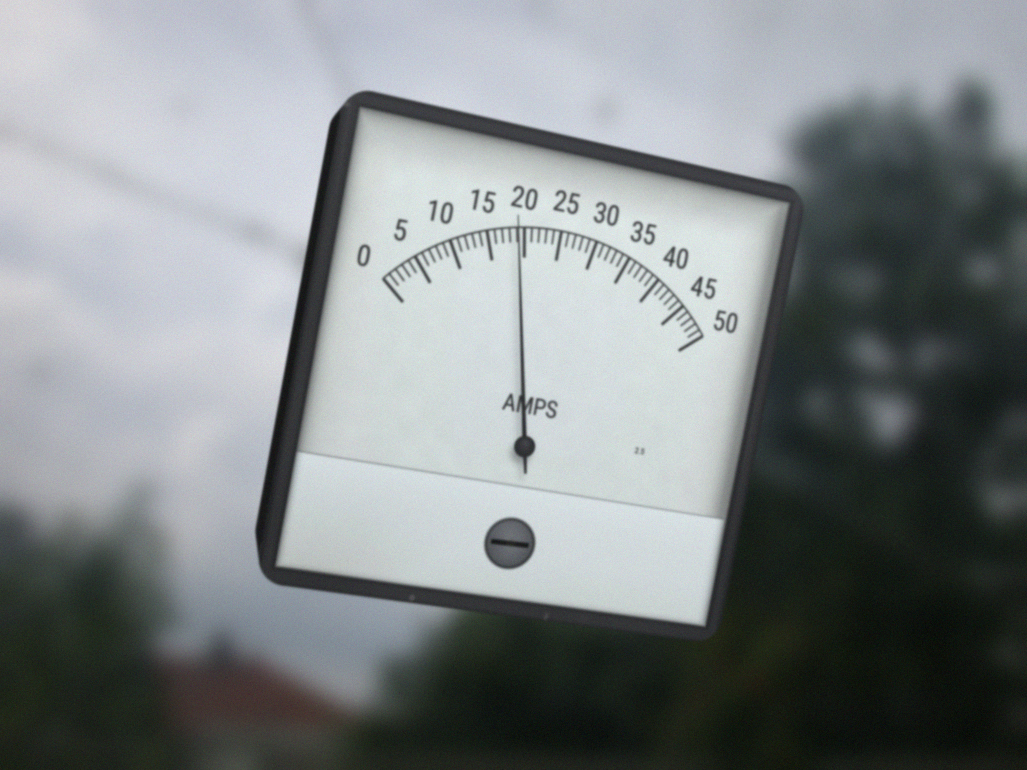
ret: 19,A
